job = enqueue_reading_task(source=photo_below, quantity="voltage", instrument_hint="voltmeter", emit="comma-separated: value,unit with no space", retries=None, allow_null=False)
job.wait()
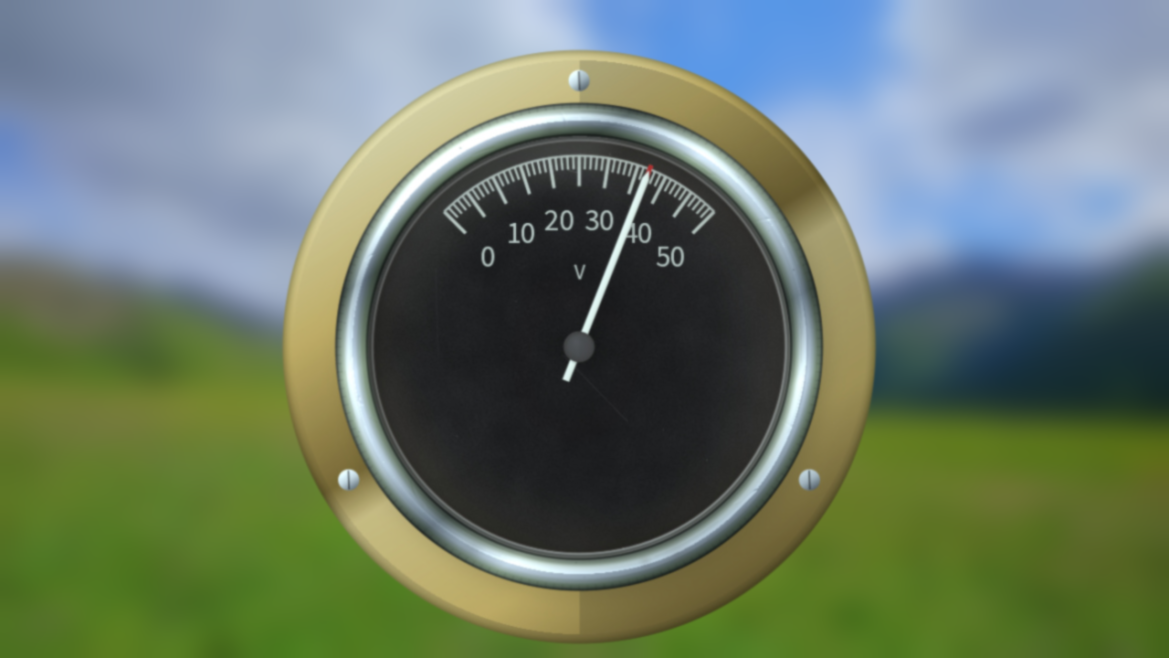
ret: 37,V
